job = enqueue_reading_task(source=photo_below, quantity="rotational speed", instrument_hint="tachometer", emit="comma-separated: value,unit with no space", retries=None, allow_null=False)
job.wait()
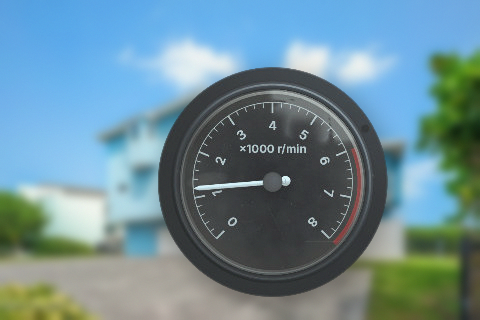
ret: 1200,rpm
